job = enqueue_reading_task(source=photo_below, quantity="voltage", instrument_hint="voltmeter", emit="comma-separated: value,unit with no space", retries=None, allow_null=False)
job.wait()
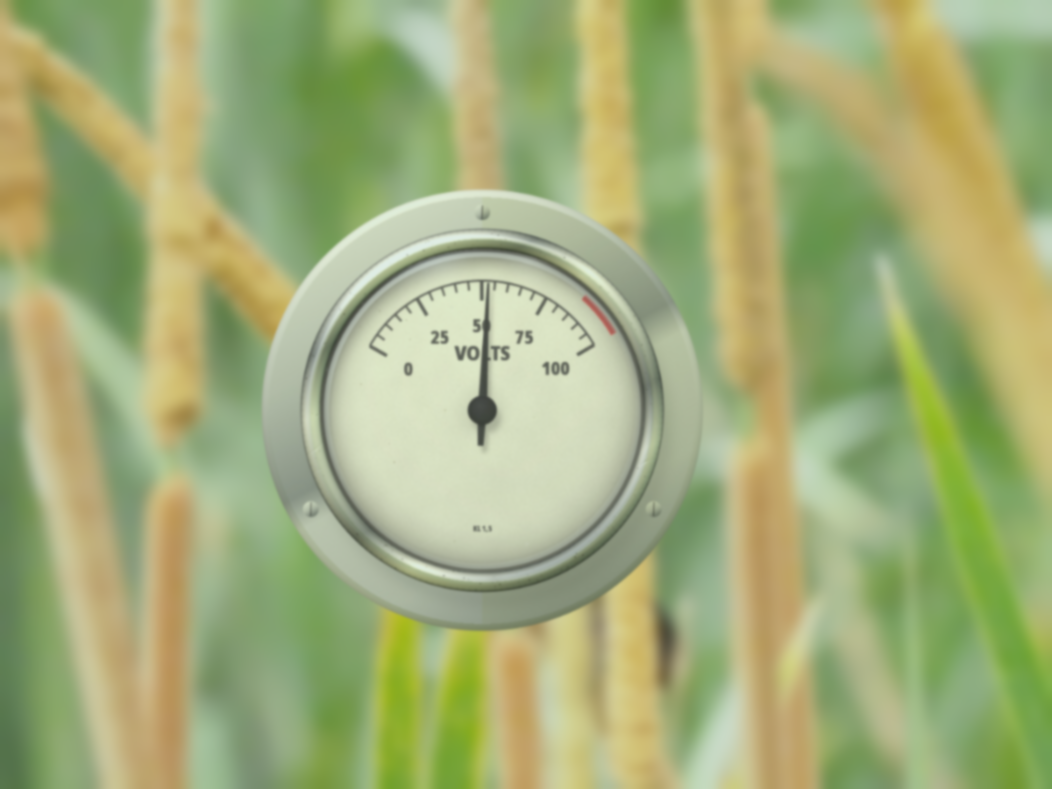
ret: 52.5,V
